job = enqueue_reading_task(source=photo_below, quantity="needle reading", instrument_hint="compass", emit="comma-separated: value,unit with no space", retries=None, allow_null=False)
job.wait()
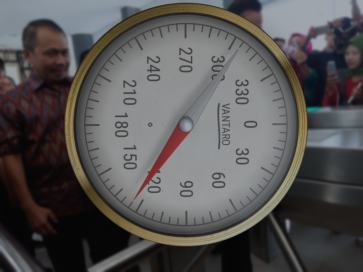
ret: 125,°
